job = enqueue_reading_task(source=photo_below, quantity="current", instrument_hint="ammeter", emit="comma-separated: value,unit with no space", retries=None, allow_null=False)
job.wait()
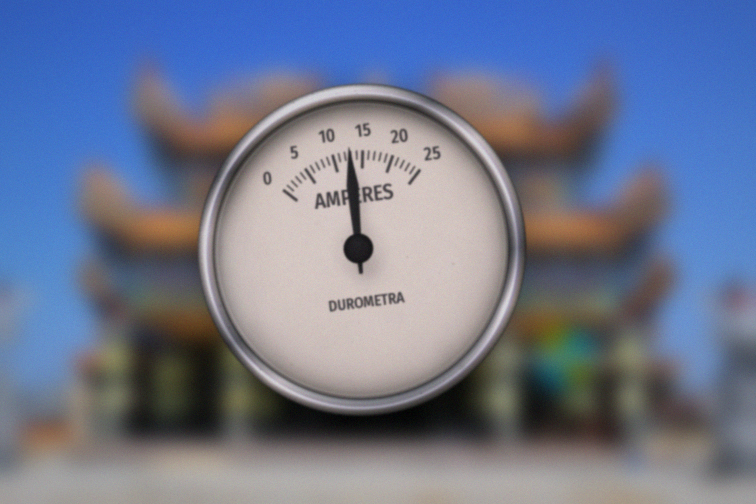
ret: 13,A
